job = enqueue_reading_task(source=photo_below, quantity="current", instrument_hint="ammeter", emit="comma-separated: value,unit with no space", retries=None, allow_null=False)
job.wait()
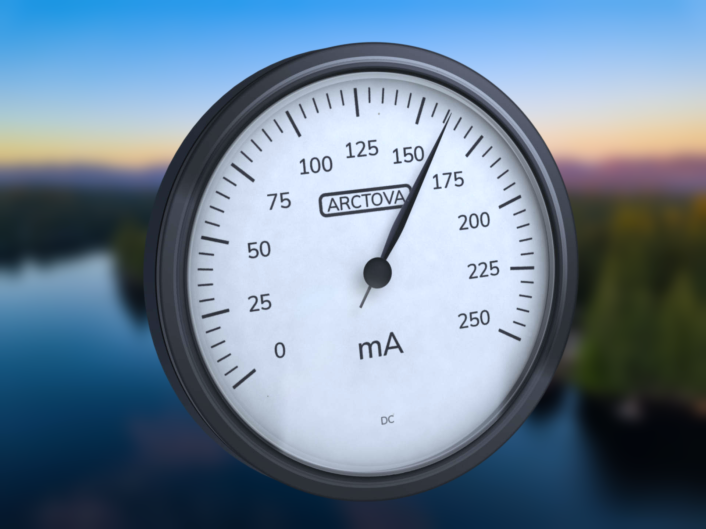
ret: 160,mA
